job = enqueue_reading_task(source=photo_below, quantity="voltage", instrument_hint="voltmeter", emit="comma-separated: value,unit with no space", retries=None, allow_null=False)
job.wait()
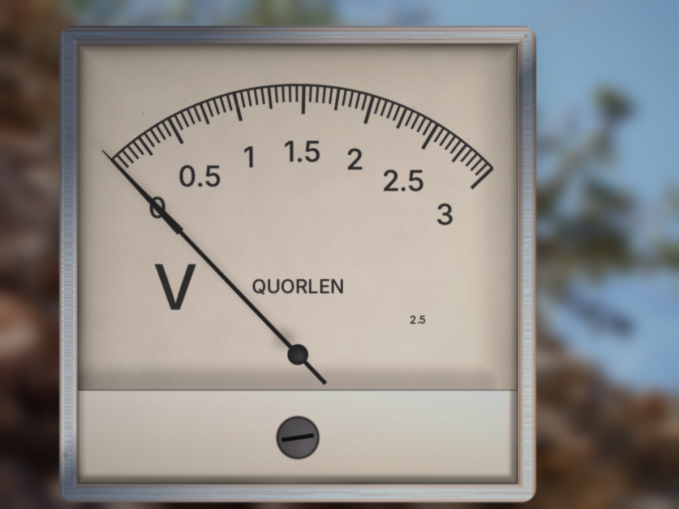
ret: 0,V
